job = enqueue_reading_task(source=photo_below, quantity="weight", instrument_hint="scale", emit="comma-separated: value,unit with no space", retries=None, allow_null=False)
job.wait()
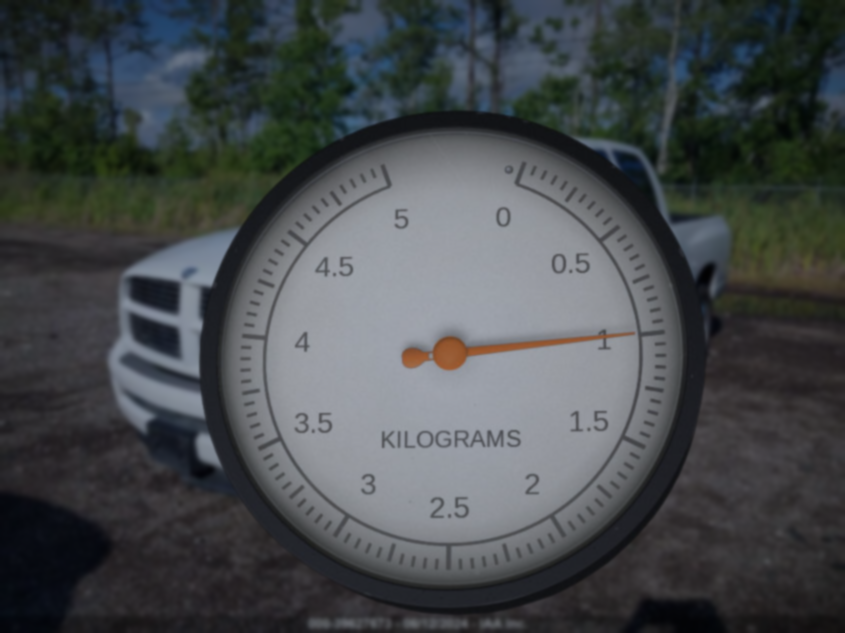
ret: 1,kg
